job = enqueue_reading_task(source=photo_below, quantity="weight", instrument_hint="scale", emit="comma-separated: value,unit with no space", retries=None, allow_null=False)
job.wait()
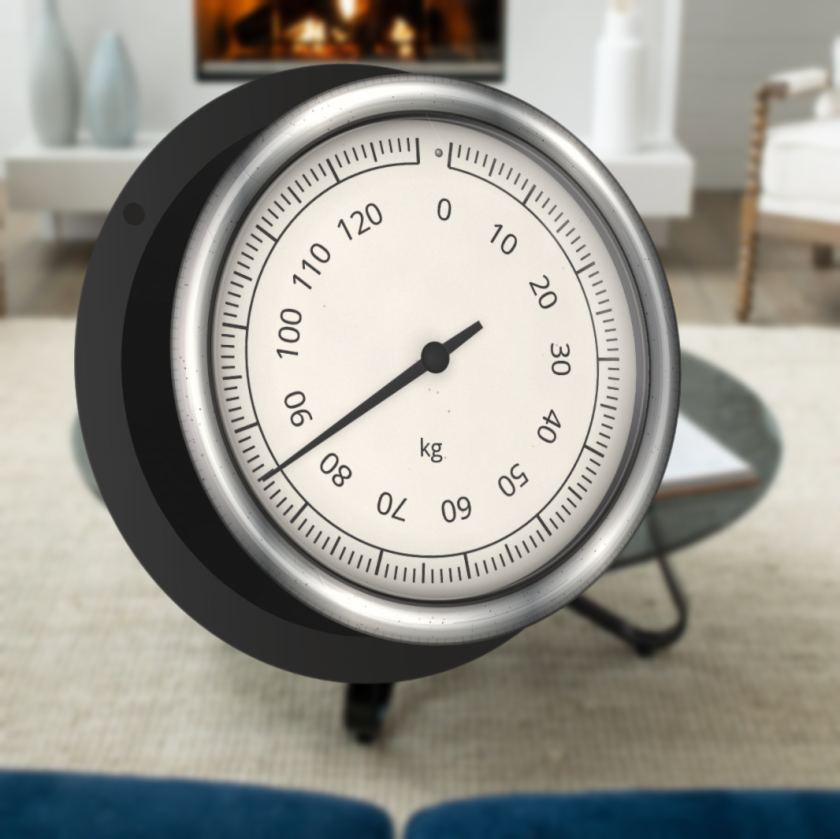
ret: 85,kg
